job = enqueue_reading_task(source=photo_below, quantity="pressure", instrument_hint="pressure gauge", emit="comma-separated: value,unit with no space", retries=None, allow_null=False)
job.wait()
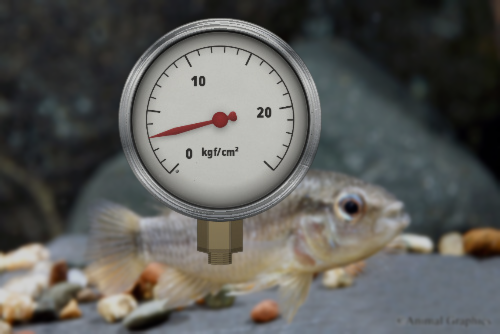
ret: 3,kg/cm²
